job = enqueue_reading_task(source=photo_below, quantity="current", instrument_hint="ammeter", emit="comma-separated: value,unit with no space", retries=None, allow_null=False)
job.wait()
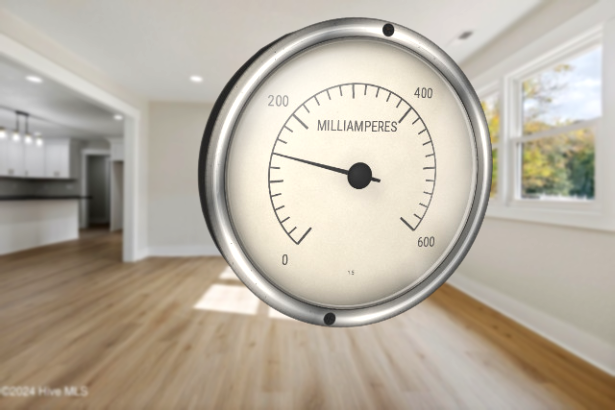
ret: 140,mA
